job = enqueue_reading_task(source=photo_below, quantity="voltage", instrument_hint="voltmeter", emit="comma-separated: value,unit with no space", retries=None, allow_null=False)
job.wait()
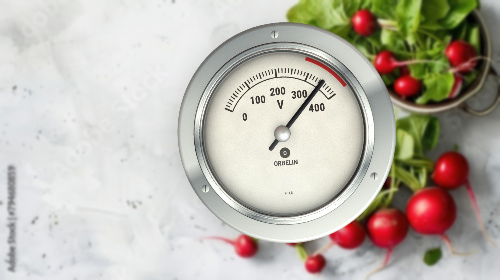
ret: 350,V
